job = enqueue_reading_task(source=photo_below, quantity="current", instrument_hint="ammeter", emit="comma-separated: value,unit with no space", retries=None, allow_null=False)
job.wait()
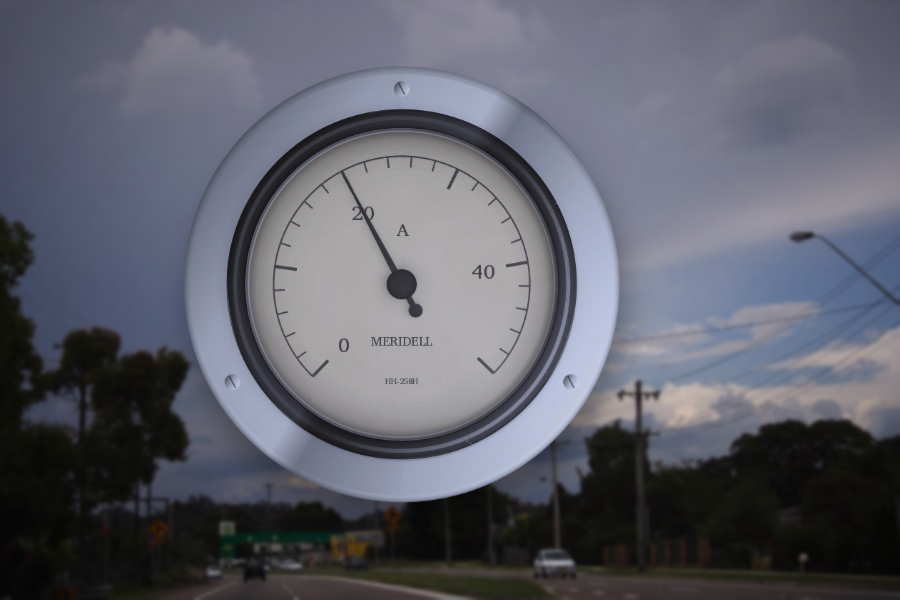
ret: 20,A
